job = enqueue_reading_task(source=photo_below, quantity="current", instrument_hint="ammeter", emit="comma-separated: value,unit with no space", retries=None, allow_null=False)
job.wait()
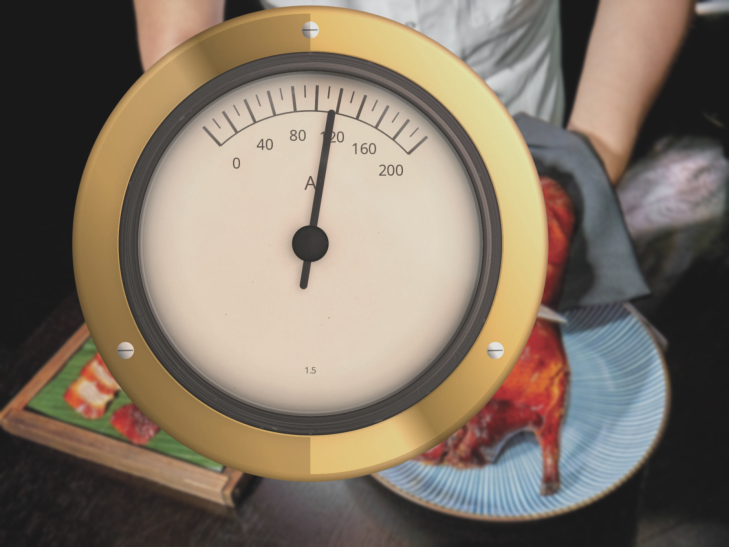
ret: 115,A
